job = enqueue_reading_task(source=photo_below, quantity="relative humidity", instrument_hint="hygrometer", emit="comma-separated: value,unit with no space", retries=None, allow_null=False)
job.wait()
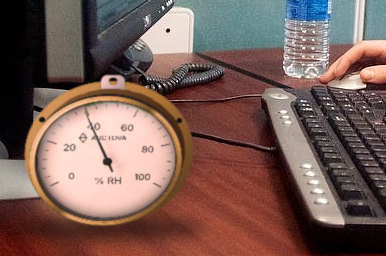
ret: 40,%
